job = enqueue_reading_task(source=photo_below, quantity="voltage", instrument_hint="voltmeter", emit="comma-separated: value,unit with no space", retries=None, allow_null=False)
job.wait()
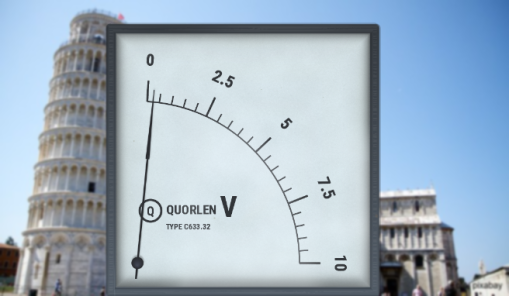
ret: 0.25,V
